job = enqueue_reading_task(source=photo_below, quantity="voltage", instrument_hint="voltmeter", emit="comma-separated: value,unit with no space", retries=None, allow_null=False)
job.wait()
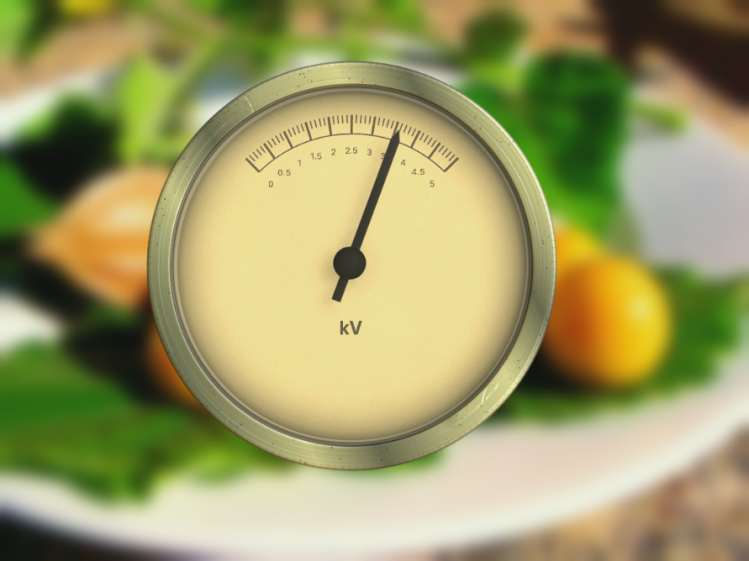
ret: 3.6,kV
